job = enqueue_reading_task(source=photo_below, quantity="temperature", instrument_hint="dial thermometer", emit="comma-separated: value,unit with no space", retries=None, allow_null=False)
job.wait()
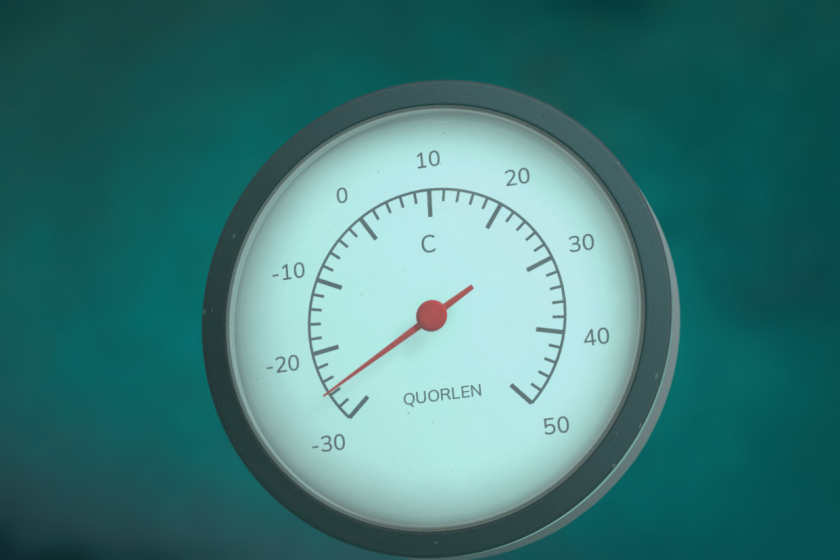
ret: -26,°C
